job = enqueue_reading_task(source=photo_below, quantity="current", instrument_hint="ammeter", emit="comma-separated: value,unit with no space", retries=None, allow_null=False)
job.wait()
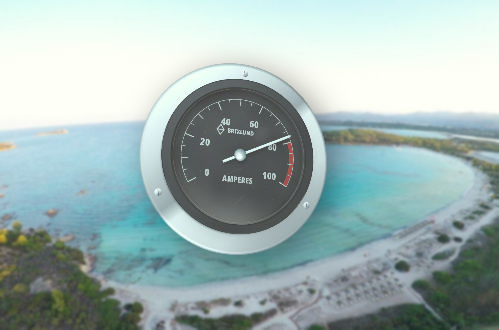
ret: 77.5,A
